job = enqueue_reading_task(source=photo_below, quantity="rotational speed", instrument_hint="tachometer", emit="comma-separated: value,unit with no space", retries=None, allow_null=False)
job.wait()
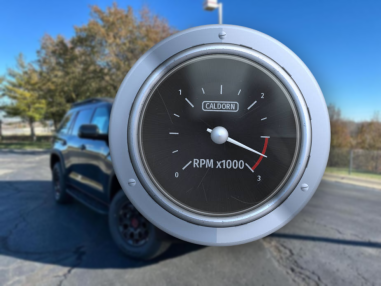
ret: 2750,rpm
